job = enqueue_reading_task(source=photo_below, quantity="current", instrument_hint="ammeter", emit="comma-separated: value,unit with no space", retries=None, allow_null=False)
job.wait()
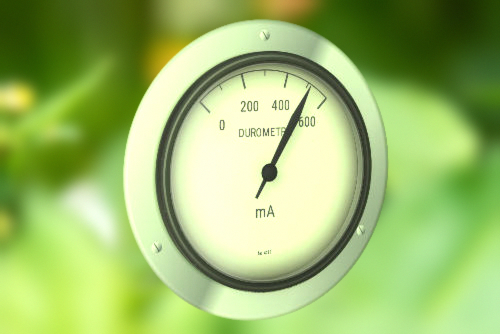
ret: 500,mA
